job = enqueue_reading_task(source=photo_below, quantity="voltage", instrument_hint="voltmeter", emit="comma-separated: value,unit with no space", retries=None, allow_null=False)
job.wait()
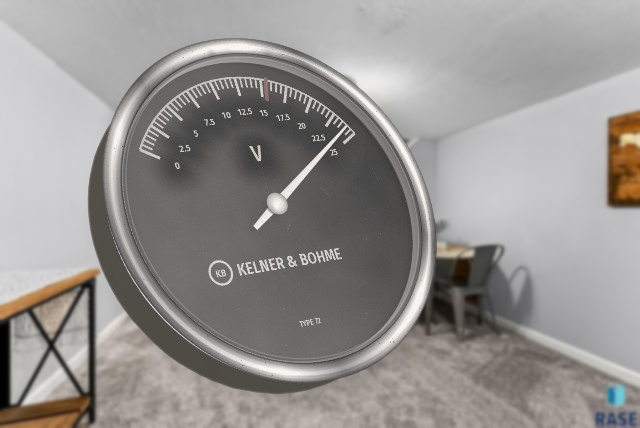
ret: 24,V
